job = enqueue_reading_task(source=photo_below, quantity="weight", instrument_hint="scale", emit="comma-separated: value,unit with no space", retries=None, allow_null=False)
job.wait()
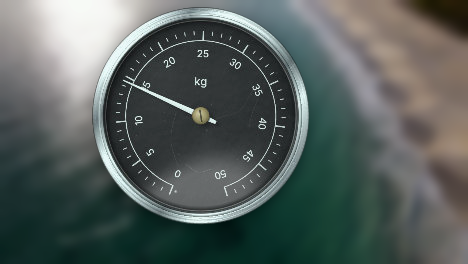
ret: 14.5,kg
